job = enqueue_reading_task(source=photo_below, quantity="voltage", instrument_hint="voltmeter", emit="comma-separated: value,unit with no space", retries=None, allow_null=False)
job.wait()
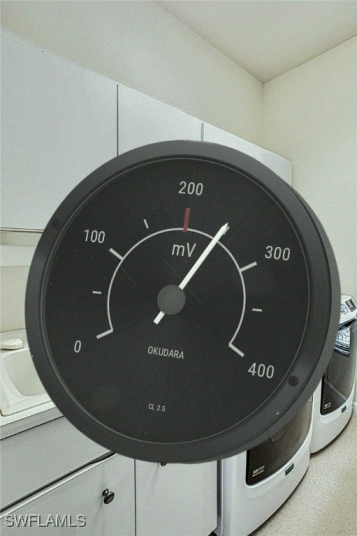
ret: 250,mV
